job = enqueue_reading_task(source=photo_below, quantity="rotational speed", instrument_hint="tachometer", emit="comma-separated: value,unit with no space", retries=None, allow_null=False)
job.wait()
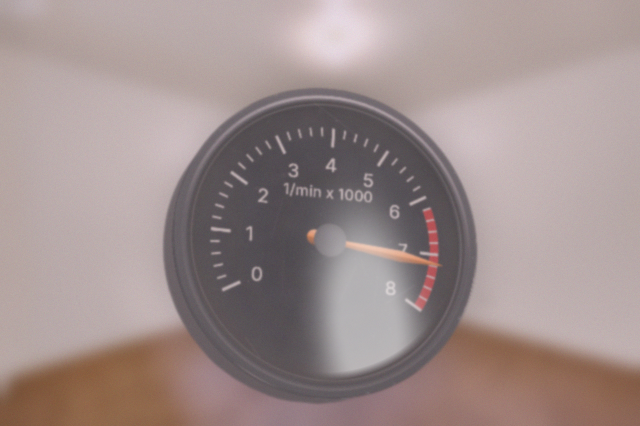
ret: 7200,rpm
